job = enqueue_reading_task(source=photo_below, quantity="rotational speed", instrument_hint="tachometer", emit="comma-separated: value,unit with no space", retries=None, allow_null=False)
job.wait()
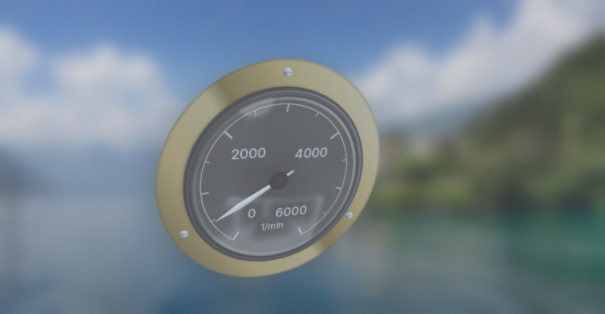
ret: 500,rpm
